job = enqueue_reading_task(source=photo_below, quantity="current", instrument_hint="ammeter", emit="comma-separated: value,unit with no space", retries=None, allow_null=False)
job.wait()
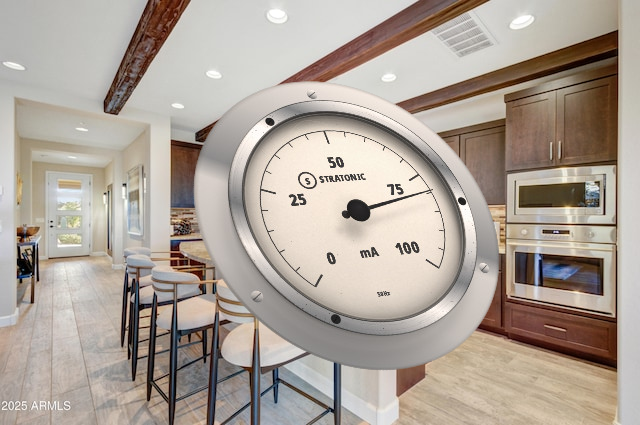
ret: 80,mA
